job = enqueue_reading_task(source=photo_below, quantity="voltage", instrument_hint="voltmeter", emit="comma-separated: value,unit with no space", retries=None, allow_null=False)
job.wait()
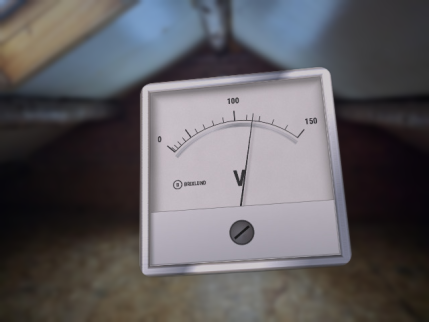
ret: 115,V
